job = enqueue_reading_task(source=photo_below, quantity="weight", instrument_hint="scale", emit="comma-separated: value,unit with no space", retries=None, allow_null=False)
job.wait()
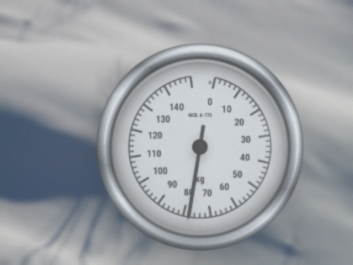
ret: 78,kg
